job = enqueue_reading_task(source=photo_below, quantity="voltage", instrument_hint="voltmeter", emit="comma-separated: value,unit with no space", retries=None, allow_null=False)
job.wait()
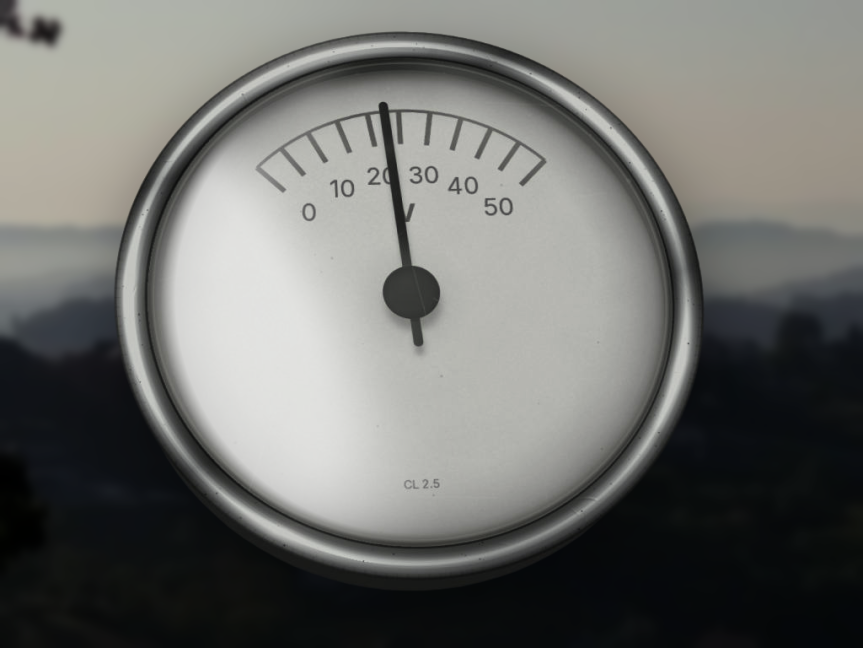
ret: 22.5,V
